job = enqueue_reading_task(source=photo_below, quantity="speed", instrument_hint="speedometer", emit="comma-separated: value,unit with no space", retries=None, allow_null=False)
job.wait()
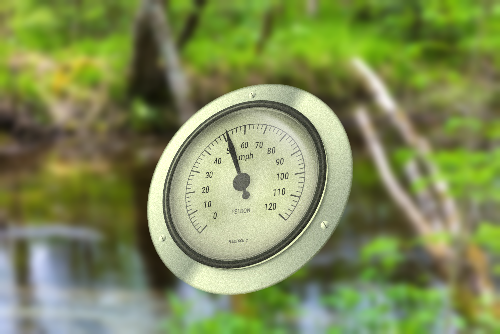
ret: 52,mph
